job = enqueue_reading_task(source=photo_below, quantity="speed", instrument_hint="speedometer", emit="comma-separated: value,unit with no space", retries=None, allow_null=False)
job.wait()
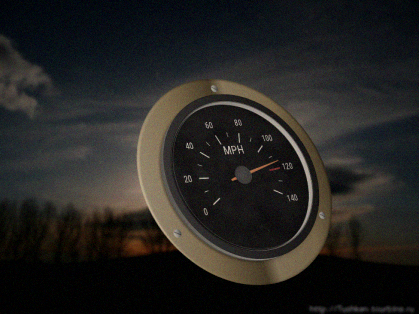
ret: 115,mph
